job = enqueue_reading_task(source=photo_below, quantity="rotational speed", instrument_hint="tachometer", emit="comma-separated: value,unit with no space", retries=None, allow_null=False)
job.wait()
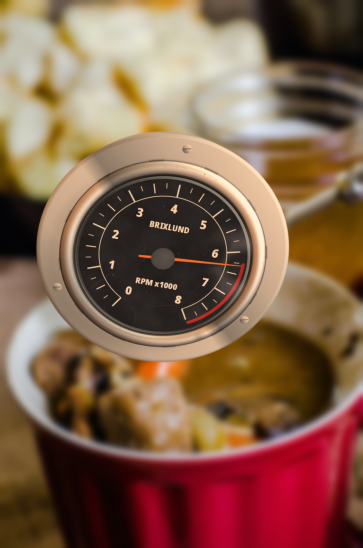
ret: 6250,rpm
